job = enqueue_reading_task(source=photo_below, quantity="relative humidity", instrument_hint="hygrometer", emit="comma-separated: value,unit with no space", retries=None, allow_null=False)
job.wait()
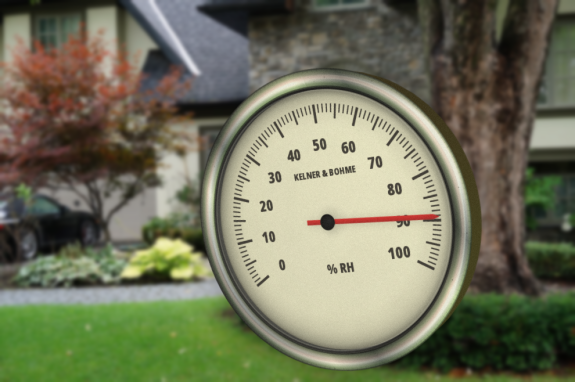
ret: 89,%
